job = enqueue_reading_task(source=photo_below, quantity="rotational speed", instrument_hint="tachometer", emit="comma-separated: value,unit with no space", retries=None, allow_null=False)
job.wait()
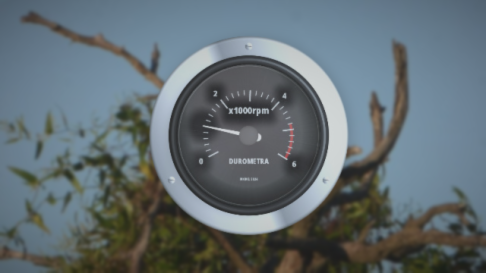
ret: 1000,rpm
